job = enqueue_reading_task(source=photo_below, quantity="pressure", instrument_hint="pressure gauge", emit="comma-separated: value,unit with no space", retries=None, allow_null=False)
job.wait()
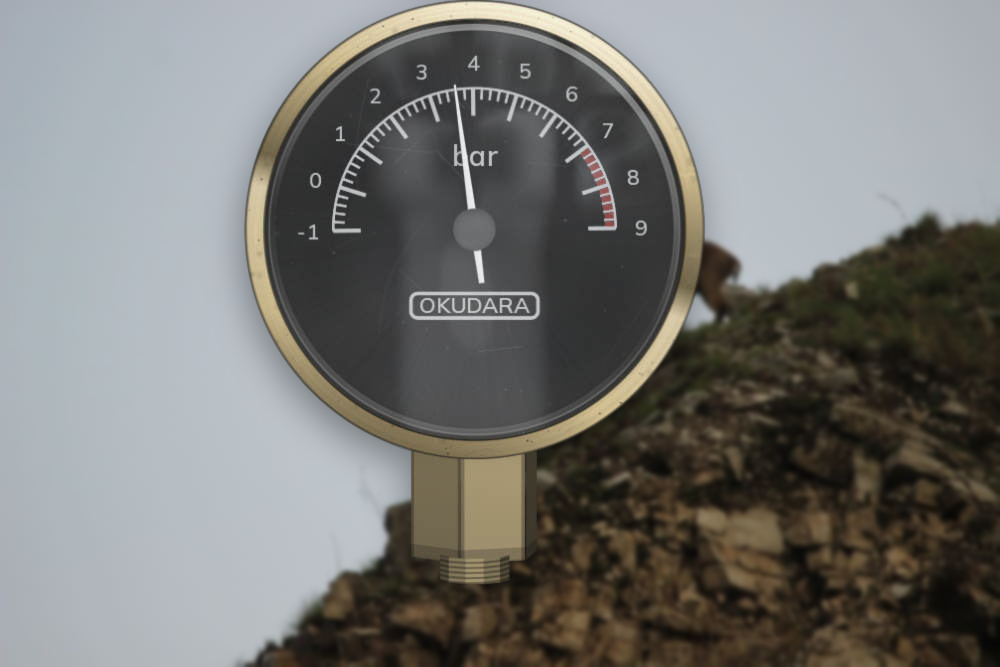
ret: 3.6,bar
